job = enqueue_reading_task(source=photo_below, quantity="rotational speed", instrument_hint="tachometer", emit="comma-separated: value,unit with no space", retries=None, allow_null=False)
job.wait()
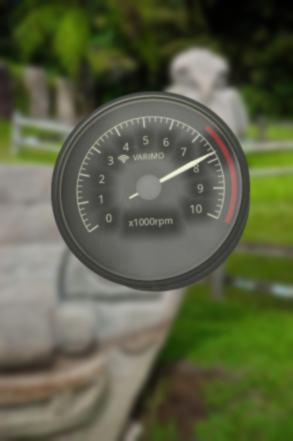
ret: 7800,rpm
